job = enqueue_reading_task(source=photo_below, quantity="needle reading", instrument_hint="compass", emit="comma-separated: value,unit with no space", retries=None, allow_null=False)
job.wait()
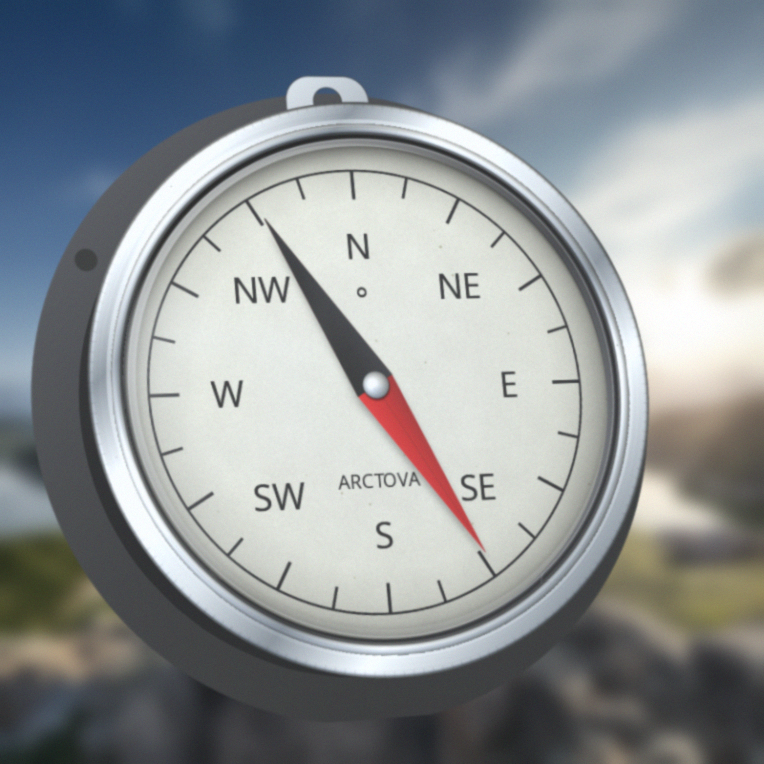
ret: 150,°
